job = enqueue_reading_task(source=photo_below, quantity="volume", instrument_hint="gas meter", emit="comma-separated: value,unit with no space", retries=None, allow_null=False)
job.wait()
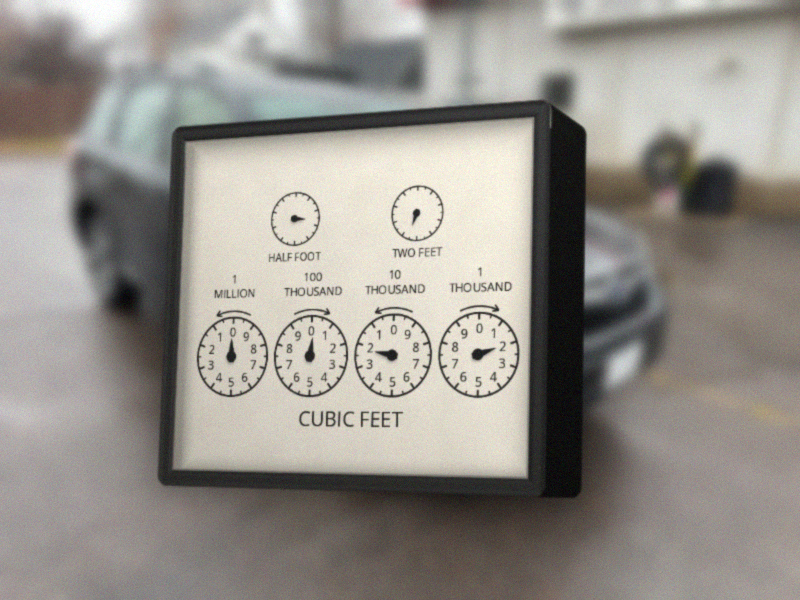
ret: 2200,ft³
